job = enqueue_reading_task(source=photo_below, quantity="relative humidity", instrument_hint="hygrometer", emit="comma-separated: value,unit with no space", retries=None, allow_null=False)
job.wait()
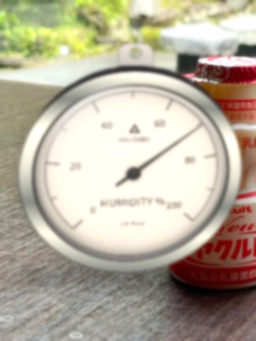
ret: 70,%
